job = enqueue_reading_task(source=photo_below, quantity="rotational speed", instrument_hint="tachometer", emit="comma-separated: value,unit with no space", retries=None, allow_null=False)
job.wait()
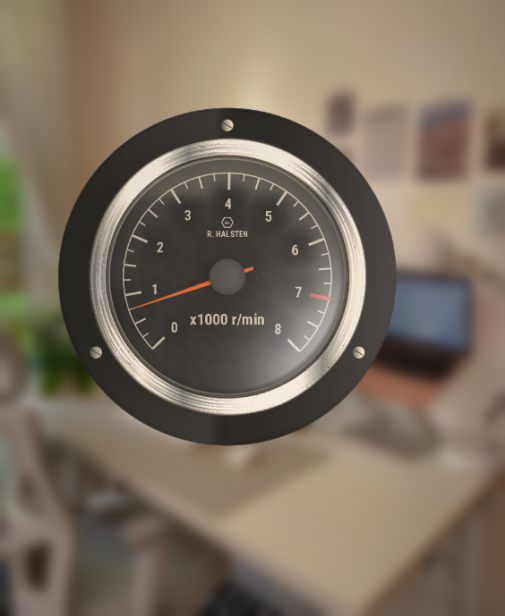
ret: 750,rpm
